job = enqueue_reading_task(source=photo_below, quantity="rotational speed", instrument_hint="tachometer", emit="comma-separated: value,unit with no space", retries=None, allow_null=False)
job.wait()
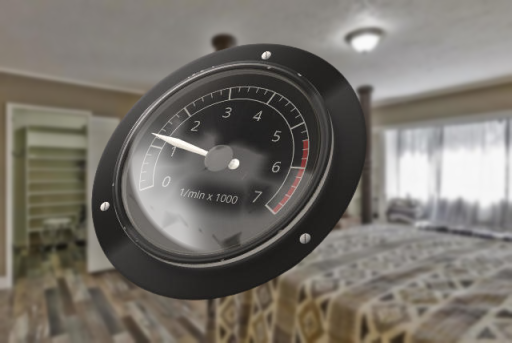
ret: 1200,rpm
